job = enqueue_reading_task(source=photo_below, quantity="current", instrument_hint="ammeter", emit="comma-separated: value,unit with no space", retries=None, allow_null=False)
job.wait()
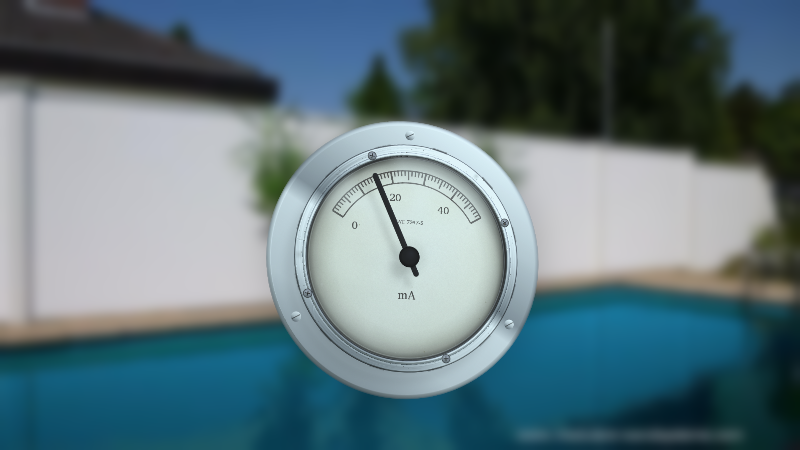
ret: 15,mA
